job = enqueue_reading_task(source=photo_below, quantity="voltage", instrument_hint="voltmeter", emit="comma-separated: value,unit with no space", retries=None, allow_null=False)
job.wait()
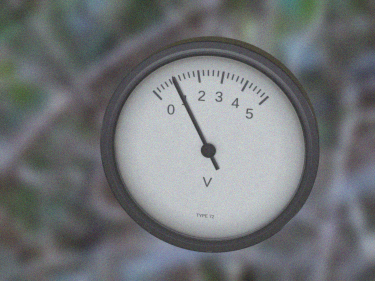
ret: 1,V
